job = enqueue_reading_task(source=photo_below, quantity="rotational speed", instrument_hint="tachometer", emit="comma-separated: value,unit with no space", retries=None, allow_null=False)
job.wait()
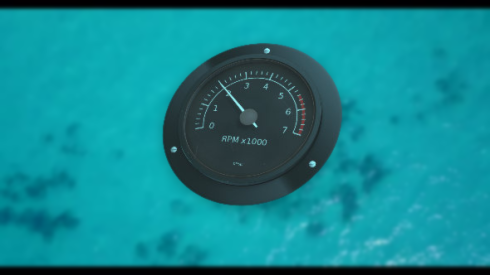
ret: 2000,rpm
